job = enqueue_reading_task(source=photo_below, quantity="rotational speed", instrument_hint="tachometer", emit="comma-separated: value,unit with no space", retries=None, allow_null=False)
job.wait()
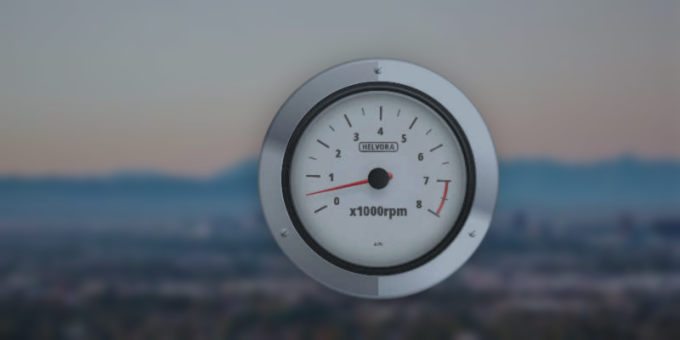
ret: 500,rpm
